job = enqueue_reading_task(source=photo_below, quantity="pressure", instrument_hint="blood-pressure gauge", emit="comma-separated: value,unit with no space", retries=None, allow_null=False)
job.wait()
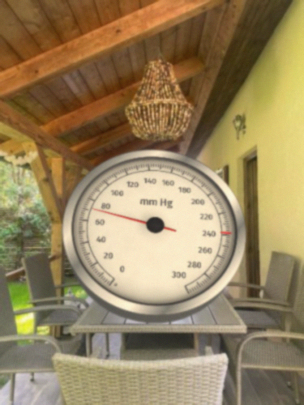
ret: 70,mmHg
